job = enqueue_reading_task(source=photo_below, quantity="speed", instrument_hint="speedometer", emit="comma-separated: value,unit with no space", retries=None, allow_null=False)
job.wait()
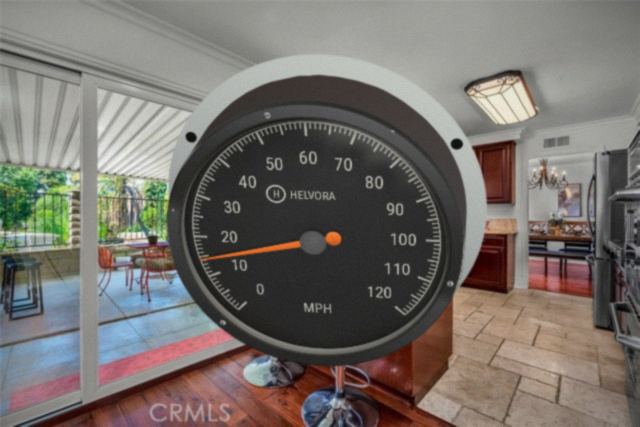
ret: 15,mph
